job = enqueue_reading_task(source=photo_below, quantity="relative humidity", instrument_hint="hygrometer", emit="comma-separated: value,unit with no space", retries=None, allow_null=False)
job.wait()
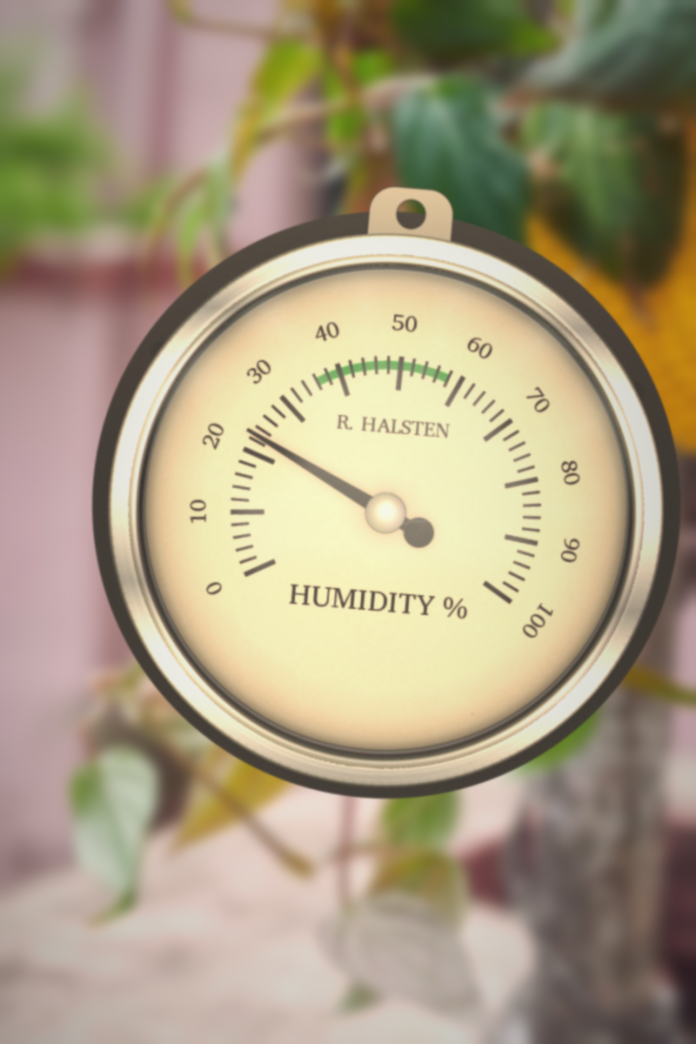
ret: 23,%
